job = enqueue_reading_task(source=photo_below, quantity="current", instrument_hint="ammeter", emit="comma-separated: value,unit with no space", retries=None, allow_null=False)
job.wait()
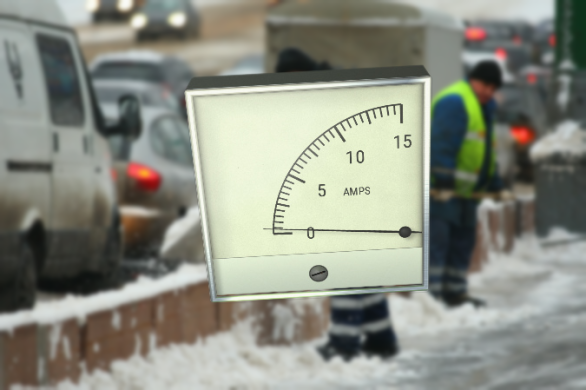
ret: 0.5,A
